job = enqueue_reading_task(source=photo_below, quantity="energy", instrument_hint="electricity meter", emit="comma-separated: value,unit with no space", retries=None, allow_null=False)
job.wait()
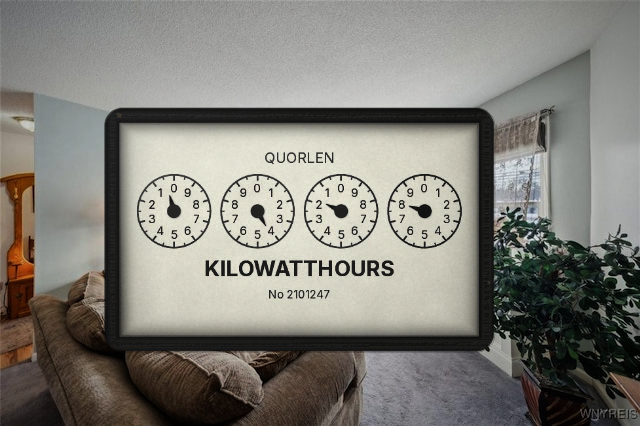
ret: 418,kWh
